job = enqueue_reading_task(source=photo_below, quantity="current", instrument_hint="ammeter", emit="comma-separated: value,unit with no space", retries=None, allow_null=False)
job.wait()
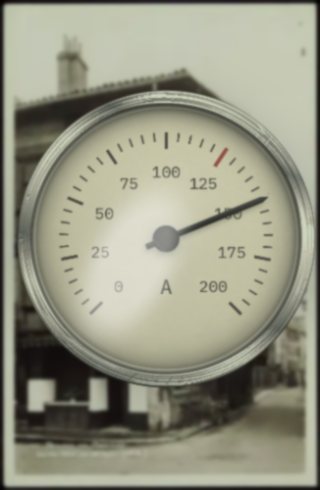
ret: 150,A
